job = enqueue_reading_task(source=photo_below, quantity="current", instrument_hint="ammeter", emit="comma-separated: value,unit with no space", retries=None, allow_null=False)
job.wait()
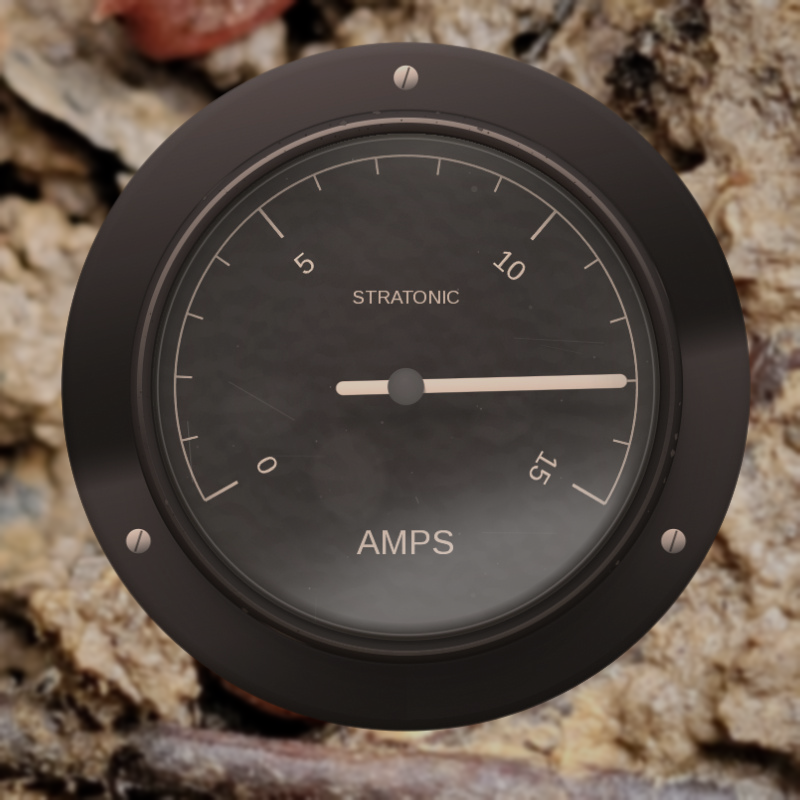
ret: 13,A
